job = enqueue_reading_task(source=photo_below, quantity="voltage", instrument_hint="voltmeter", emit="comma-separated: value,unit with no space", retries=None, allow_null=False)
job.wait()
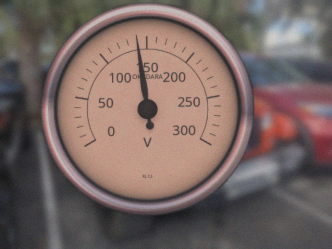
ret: 140,V
